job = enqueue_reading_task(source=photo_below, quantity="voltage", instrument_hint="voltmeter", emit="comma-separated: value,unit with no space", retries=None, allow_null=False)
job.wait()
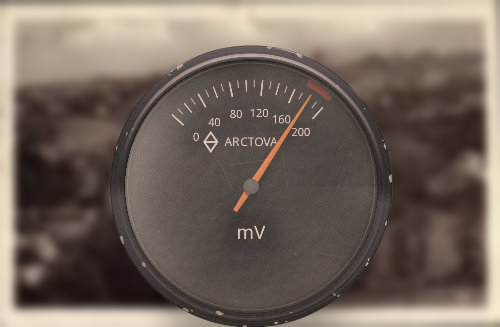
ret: 180,mV
